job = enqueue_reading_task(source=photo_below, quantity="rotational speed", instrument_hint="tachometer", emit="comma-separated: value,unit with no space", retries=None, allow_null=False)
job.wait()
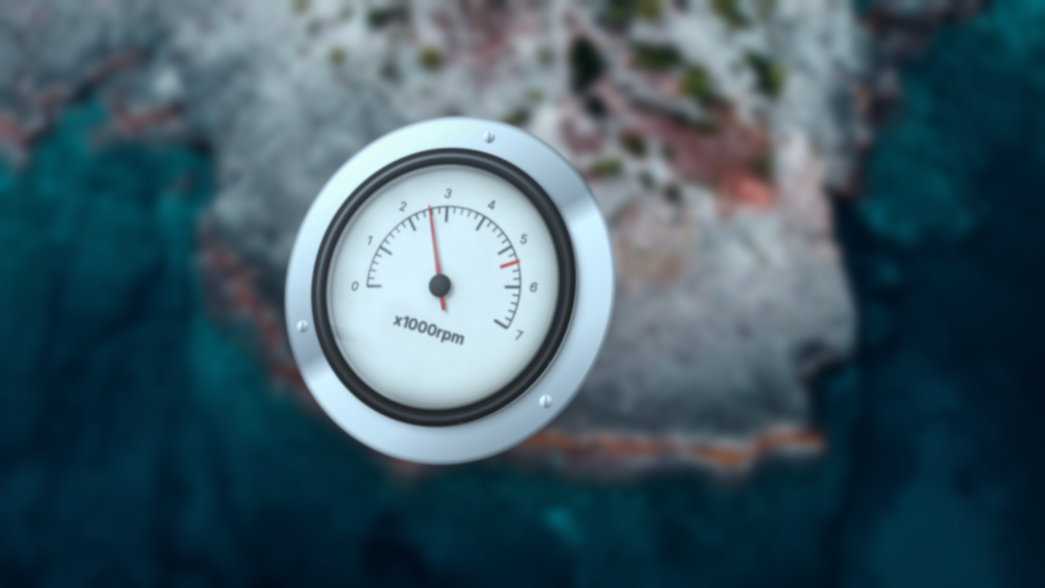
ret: 2600,rpm
